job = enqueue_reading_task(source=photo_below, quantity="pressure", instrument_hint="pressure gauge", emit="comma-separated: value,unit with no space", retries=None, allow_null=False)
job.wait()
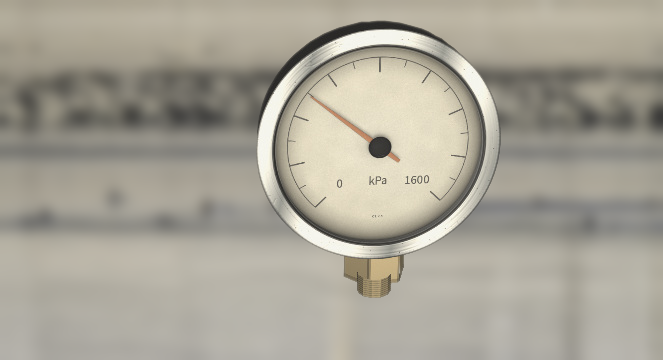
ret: 500,kPa
